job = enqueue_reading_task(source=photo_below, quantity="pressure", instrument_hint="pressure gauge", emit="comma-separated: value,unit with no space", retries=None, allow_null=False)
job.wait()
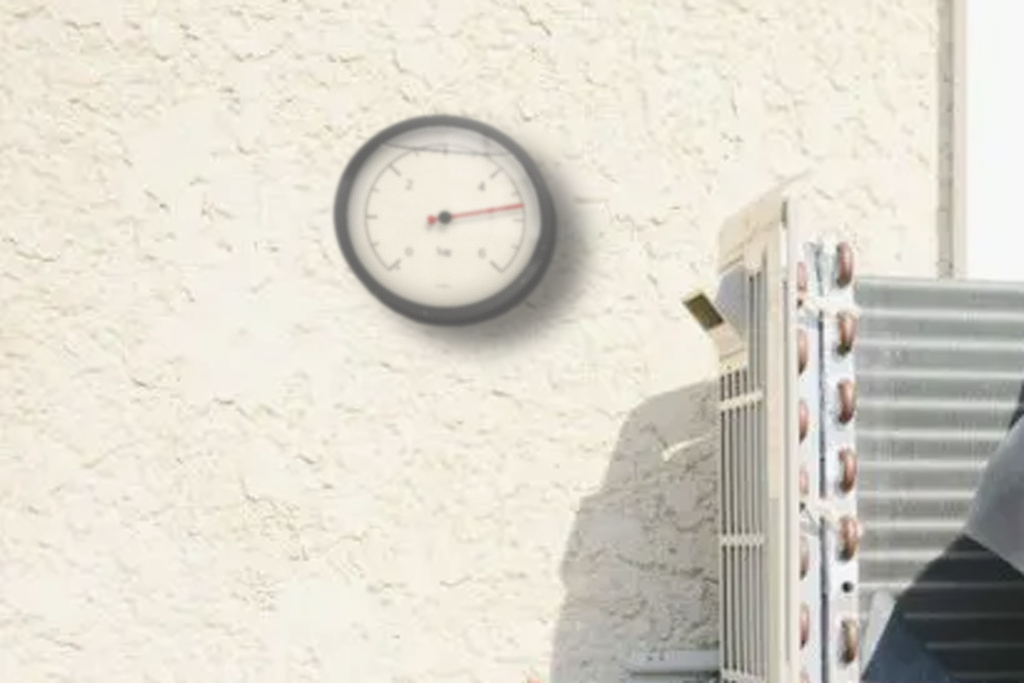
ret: 4.75,bar
